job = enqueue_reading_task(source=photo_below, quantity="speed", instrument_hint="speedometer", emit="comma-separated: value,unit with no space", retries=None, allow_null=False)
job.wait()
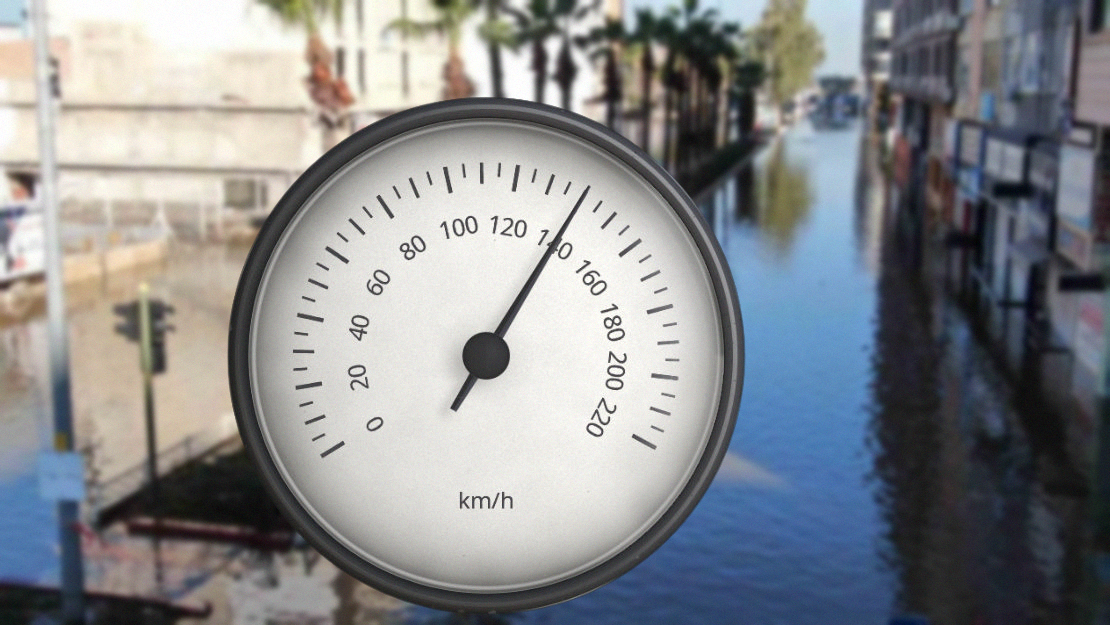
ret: 140,km/h
